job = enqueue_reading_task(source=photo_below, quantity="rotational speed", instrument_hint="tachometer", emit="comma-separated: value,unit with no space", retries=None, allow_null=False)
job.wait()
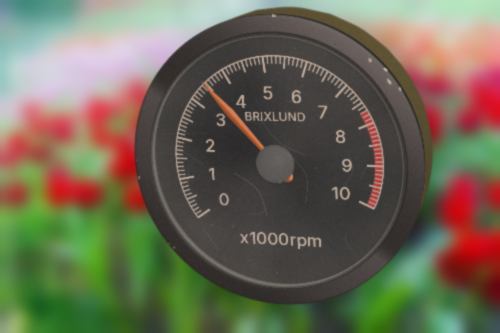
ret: 3500,rpm
